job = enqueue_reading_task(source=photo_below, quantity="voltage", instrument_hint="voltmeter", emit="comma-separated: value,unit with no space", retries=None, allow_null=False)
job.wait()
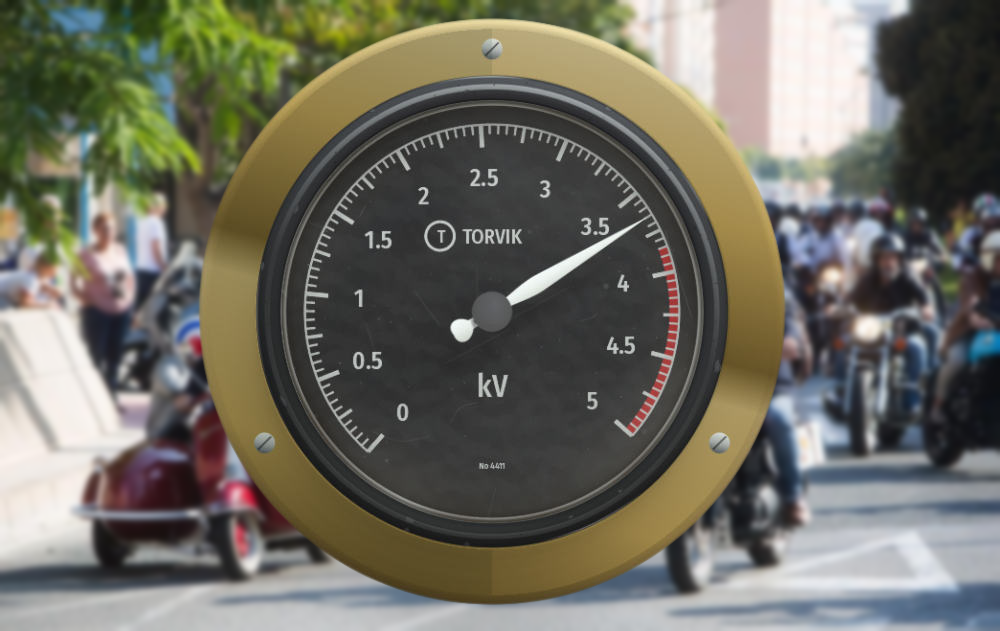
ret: 3.65,kV
